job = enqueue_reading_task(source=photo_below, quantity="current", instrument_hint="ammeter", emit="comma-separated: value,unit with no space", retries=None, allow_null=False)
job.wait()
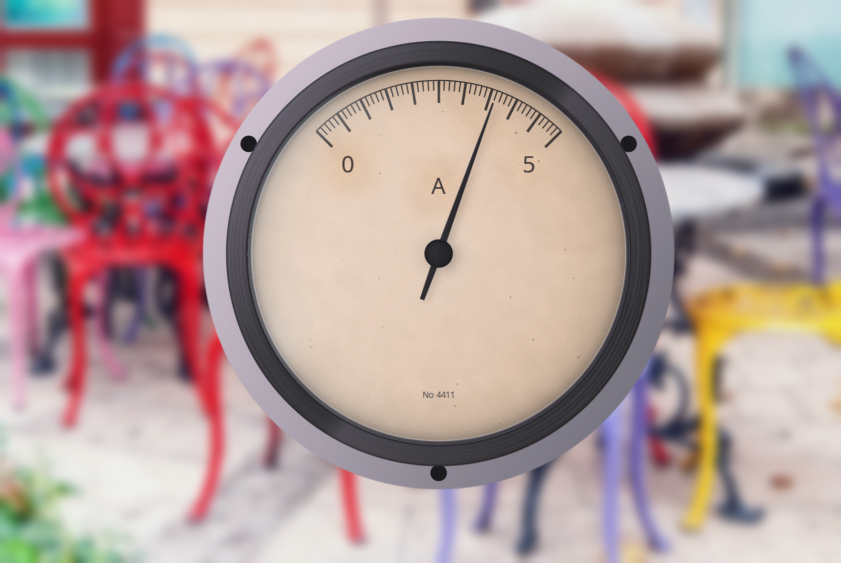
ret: 3.6,A
